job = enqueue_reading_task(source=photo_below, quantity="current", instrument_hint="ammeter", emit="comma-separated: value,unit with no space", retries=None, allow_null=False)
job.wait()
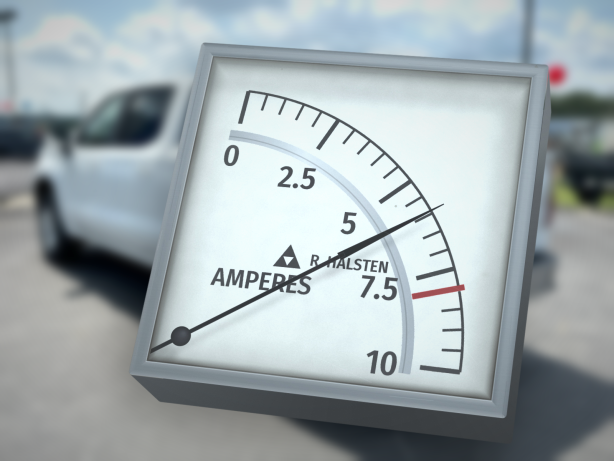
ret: 6,A
